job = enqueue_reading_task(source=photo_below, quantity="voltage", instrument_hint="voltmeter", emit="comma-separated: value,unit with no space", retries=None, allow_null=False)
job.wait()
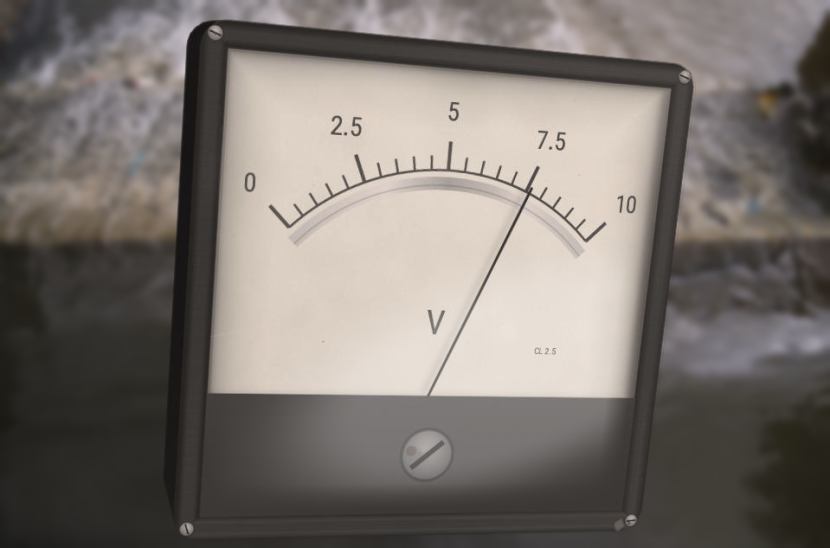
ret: 7.5,V
